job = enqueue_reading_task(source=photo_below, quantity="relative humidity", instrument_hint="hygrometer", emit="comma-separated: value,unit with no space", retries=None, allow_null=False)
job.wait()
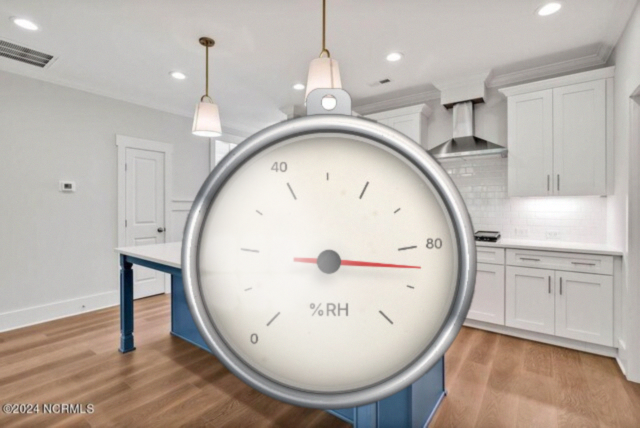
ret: 85,%
